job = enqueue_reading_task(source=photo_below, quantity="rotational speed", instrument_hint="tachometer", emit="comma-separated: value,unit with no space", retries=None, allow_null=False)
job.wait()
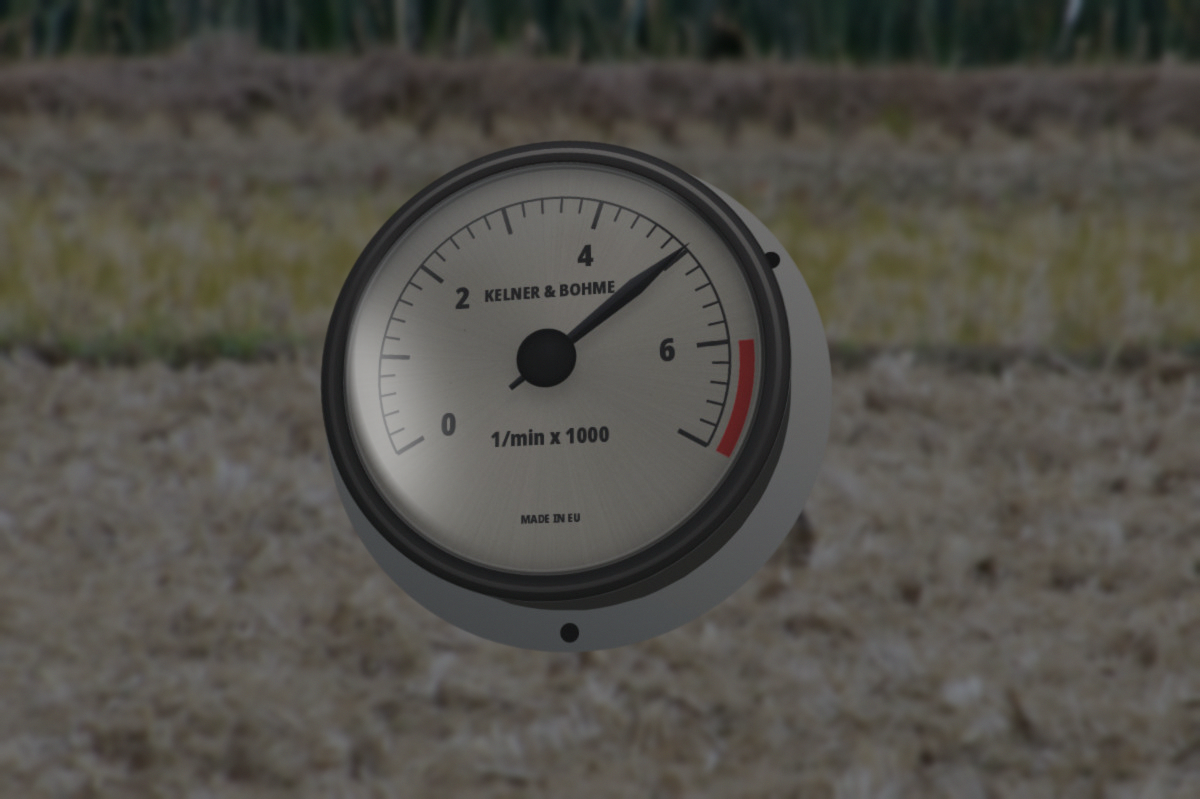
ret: 5000,rpm
